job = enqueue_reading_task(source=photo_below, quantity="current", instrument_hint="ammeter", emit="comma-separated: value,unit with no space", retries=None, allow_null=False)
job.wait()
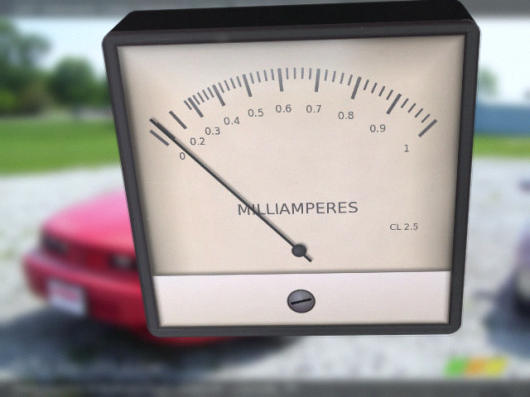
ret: 0.1,mA
